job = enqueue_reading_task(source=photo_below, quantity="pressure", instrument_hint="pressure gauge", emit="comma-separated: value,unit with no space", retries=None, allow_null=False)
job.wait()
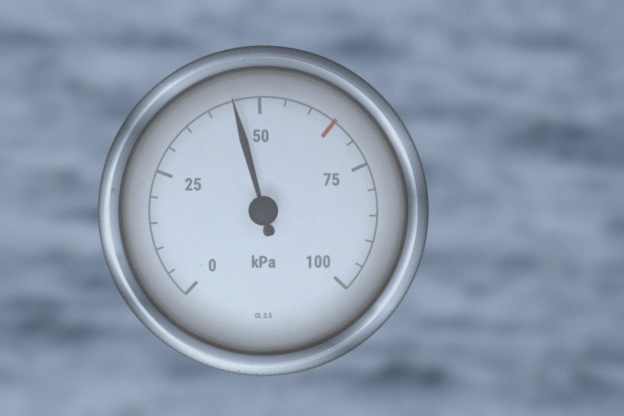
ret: 45,kPa
